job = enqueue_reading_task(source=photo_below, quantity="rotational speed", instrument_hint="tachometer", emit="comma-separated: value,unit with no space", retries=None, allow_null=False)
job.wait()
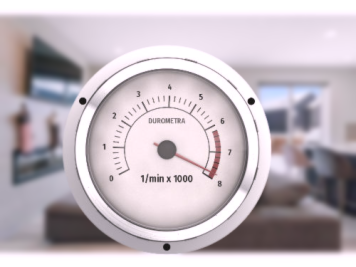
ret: 7800,rpm
